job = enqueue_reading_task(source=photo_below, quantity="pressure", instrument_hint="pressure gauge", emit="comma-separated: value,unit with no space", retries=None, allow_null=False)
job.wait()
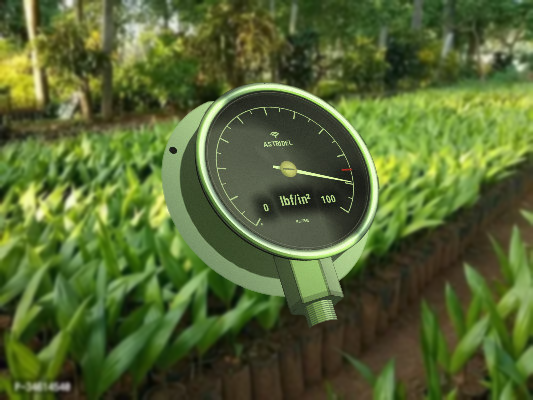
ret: 90,psi
